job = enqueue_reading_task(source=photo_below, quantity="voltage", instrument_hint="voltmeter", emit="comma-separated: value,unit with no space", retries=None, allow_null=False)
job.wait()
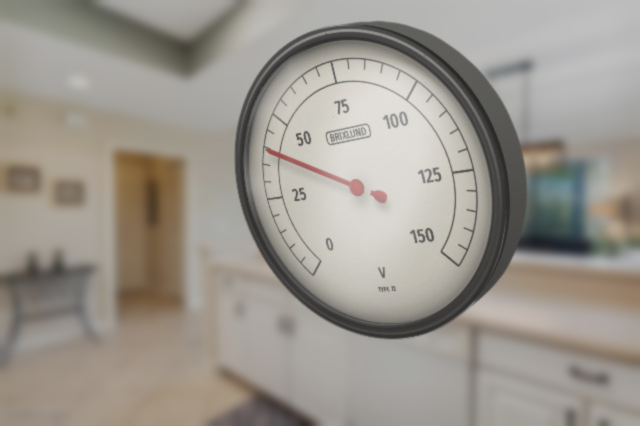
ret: 40,V
